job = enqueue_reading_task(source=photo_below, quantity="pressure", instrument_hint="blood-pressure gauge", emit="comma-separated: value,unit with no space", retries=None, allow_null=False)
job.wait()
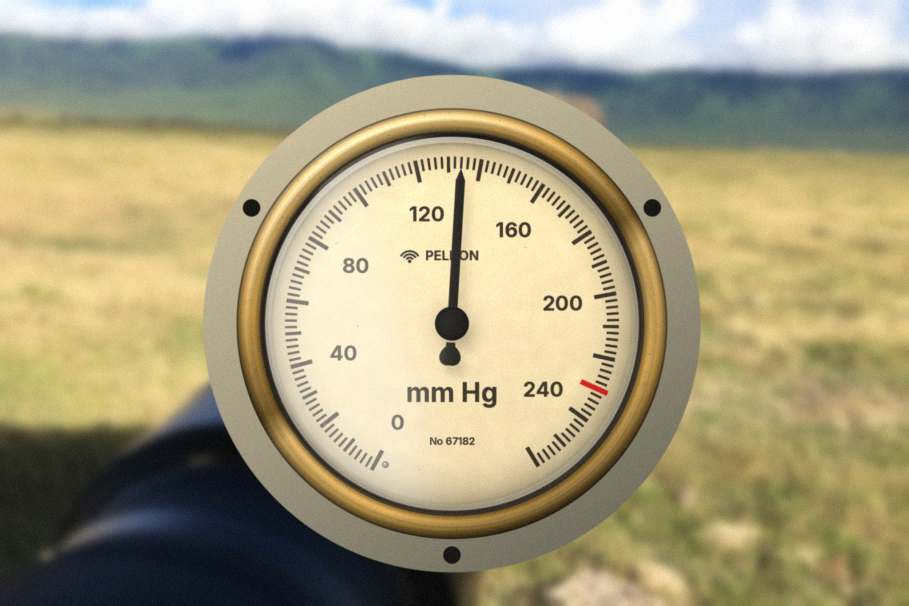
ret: 134,mmHg
